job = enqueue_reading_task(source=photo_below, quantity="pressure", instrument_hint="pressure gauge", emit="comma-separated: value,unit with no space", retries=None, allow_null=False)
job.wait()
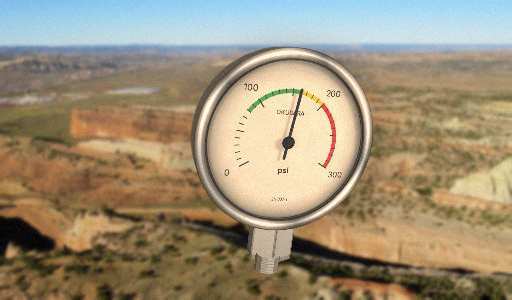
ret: 160,psi
